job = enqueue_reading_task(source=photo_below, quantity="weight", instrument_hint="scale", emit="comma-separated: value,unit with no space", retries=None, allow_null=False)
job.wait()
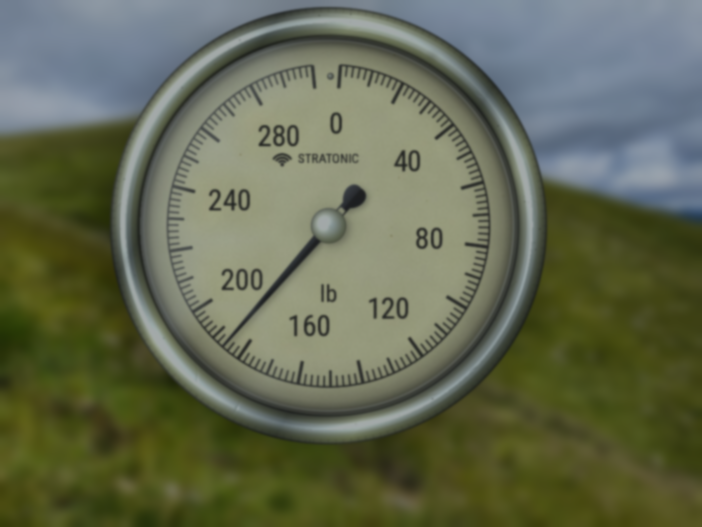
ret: 186,lb
